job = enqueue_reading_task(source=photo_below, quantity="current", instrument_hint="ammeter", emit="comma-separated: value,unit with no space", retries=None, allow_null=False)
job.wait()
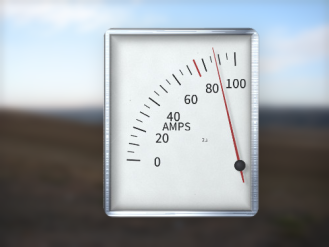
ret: 87.5,A
